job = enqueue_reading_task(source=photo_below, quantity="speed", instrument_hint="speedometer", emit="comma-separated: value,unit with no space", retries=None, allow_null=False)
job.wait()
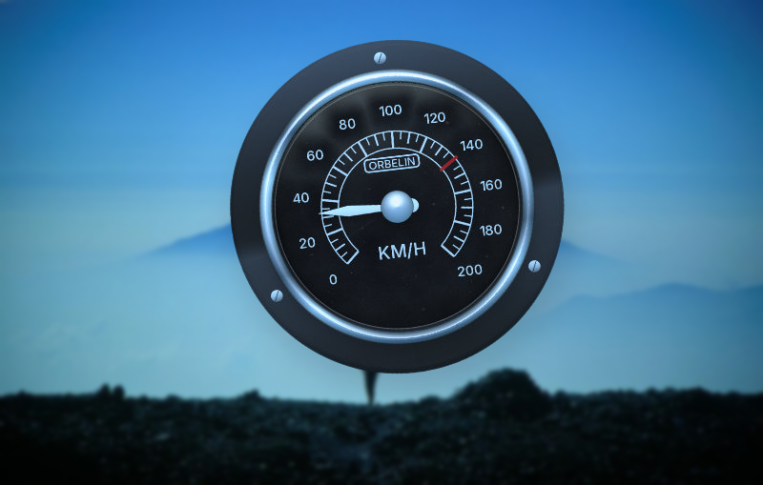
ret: 32.5,km/h
